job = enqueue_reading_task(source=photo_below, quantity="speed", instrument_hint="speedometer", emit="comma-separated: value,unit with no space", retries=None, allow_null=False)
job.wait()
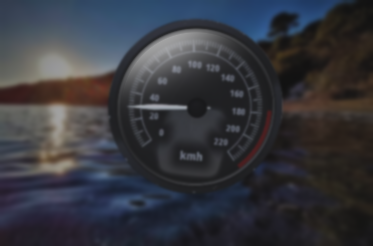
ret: 30,km/h
